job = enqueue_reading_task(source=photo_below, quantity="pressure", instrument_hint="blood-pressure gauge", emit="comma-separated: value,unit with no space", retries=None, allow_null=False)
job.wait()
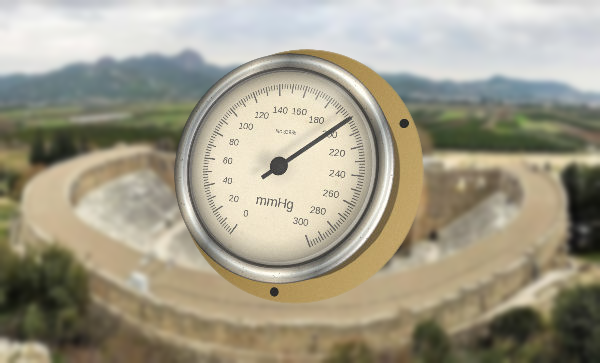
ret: 200,mmHg
